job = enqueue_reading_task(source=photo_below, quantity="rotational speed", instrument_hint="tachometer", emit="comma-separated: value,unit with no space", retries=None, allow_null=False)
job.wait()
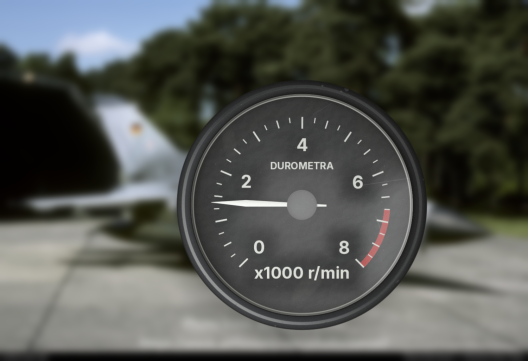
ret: 1375,rpm
